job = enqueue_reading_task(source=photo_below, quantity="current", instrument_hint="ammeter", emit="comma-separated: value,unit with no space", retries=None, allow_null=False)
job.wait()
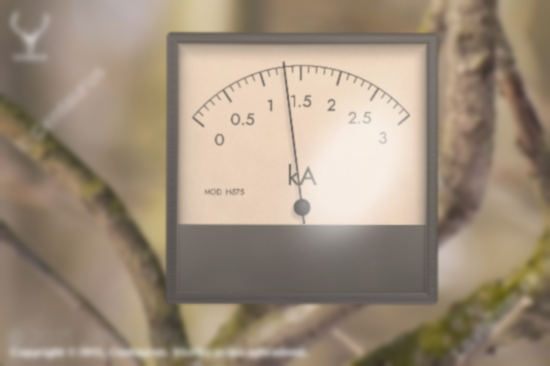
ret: 1.3,kA
